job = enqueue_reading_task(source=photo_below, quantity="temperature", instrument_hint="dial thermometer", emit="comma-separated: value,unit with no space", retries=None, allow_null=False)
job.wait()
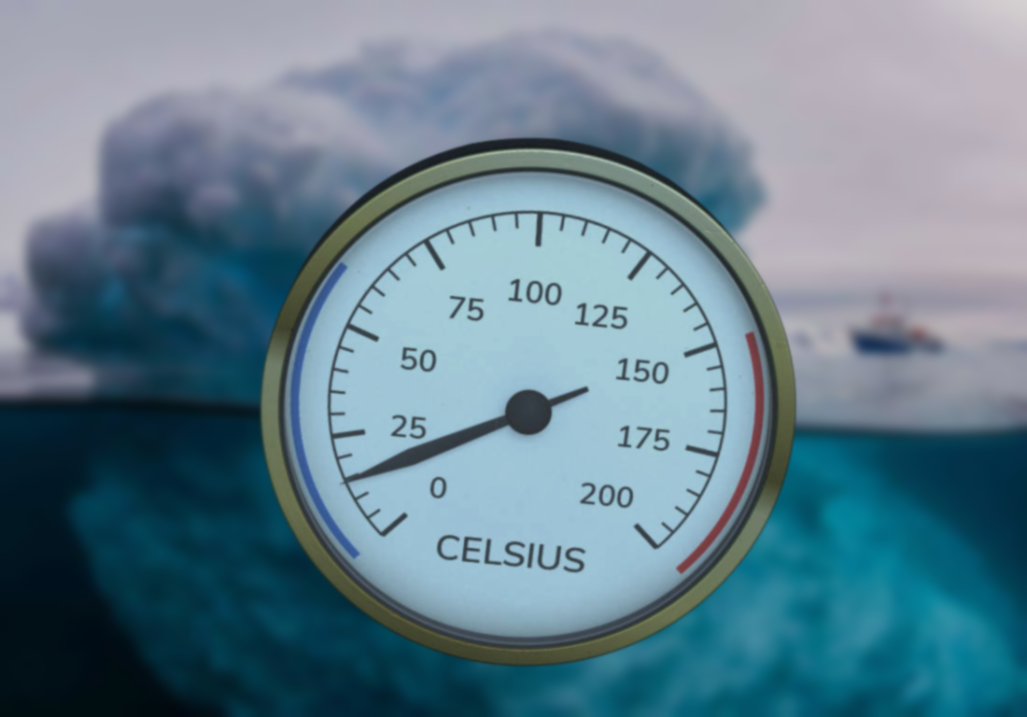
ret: 15,°C
